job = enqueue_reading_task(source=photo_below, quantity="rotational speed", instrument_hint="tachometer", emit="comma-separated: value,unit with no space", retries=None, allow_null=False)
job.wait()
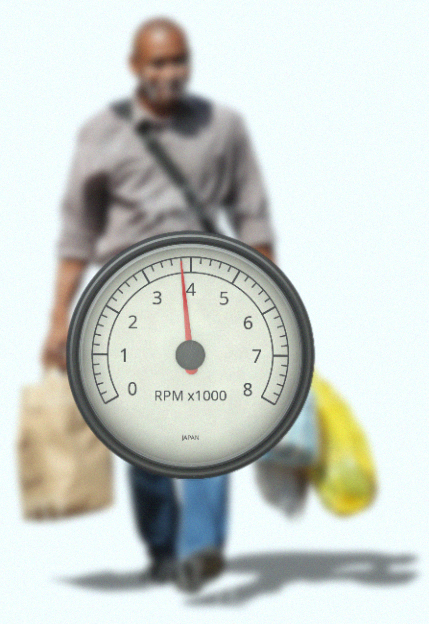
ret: 3800,rpm
